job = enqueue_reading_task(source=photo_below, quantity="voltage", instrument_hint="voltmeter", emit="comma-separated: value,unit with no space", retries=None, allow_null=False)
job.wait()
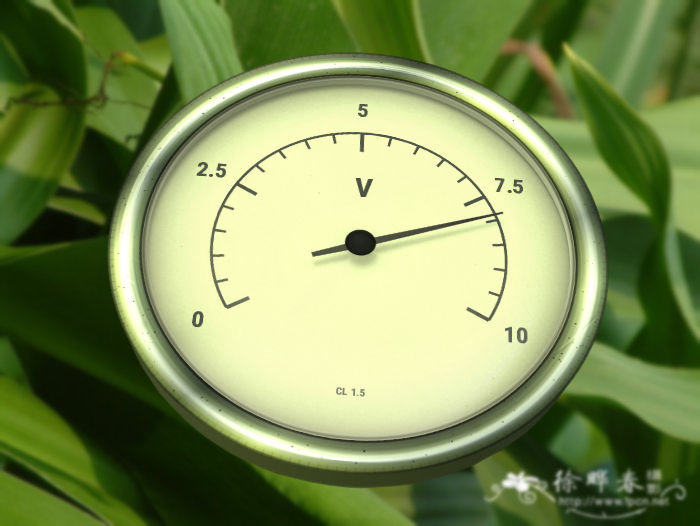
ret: 8,V
